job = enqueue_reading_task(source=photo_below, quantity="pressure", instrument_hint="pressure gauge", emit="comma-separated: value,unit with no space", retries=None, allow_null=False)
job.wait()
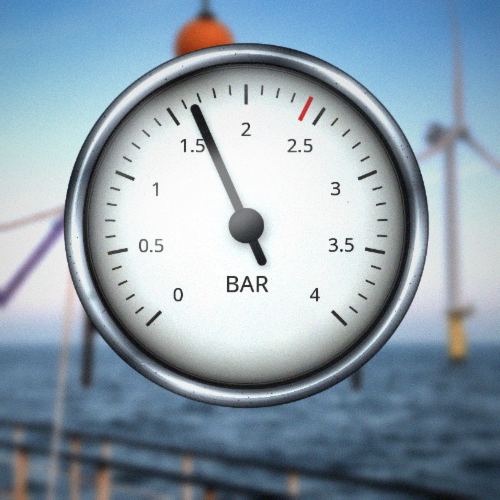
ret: 1.65,bar
